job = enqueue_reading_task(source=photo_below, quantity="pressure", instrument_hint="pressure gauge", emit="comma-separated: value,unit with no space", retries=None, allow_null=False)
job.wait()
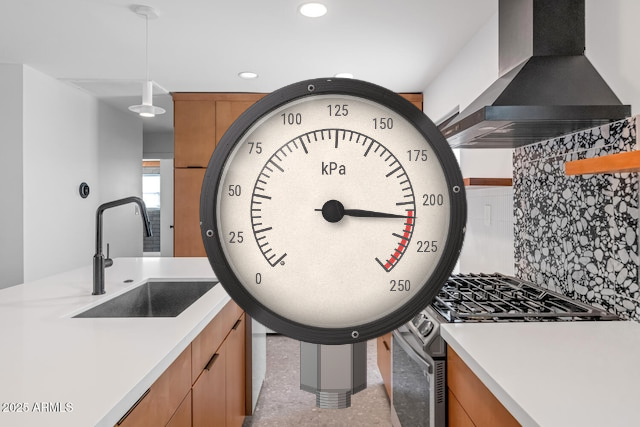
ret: 210,kPa
